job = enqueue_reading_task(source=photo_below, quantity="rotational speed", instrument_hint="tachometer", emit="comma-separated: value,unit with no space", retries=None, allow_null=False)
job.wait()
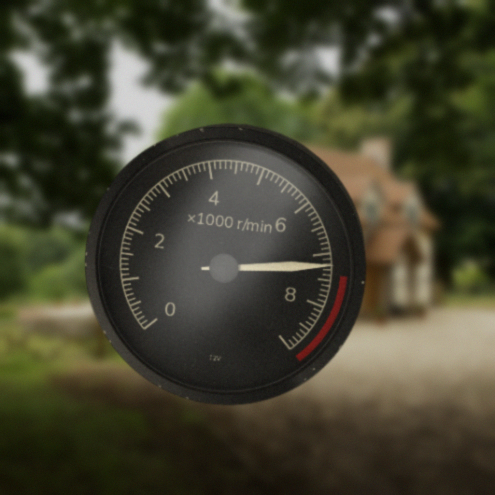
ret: 7200,rpm
